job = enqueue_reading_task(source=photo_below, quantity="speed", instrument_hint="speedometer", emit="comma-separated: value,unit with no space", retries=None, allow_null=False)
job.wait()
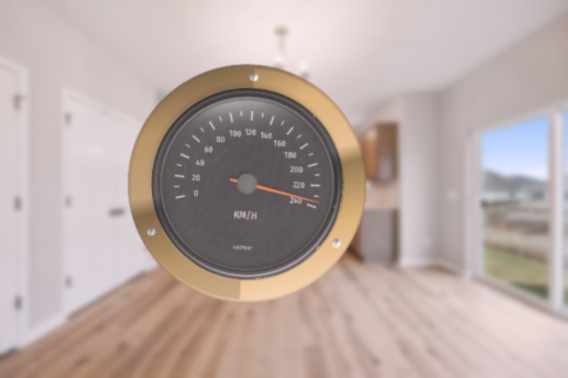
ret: 235,km/h
